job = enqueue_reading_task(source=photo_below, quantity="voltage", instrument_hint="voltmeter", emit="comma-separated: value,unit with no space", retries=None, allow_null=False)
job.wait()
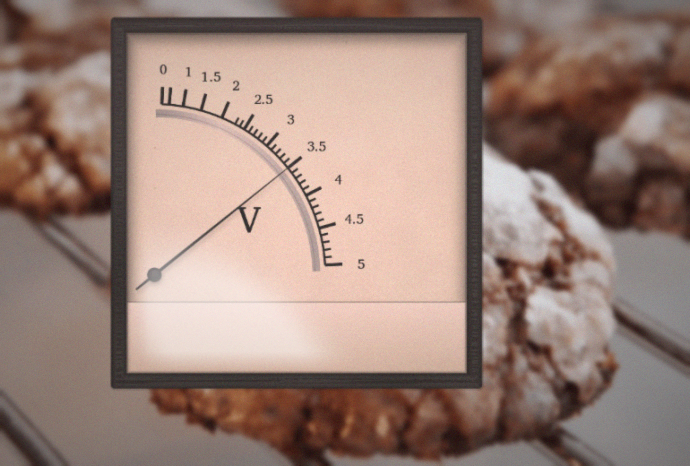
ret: 3.5,V
